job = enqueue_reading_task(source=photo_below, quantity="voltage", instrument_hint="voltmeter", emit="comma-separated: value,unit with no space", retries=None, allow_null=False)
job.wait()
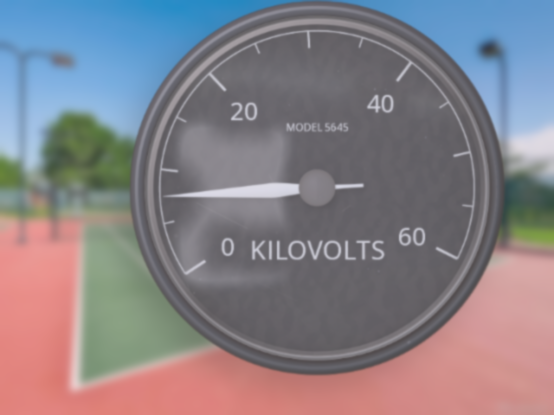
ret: 7.5,kV
